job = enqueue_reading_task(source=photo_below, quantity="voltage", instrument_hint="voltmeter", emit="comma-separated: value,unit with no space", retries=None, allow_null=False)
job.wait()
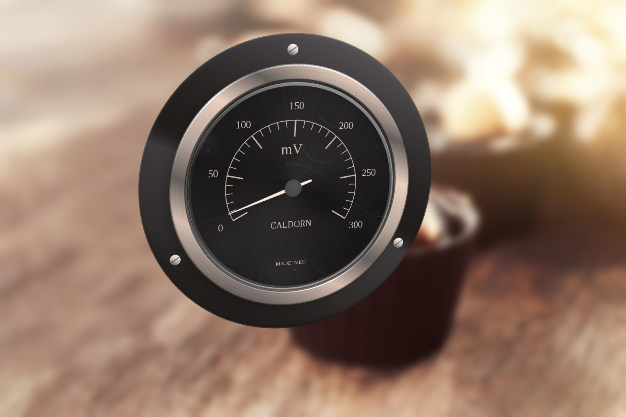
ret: 10,mV
